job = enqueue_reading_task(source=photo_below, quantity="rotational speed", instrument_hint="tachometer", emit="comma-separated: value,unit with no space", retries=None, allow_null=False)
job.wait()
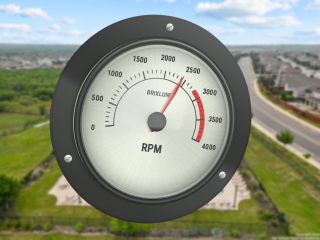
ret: 2400,rpm
